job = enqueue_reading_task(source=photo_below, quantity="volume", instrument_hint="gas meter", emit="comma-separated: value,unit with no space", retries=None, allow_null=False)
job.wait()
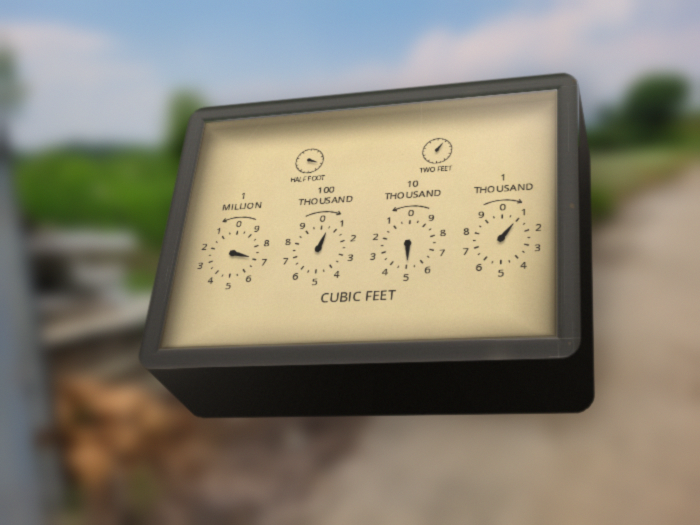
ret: 705100,ft³
